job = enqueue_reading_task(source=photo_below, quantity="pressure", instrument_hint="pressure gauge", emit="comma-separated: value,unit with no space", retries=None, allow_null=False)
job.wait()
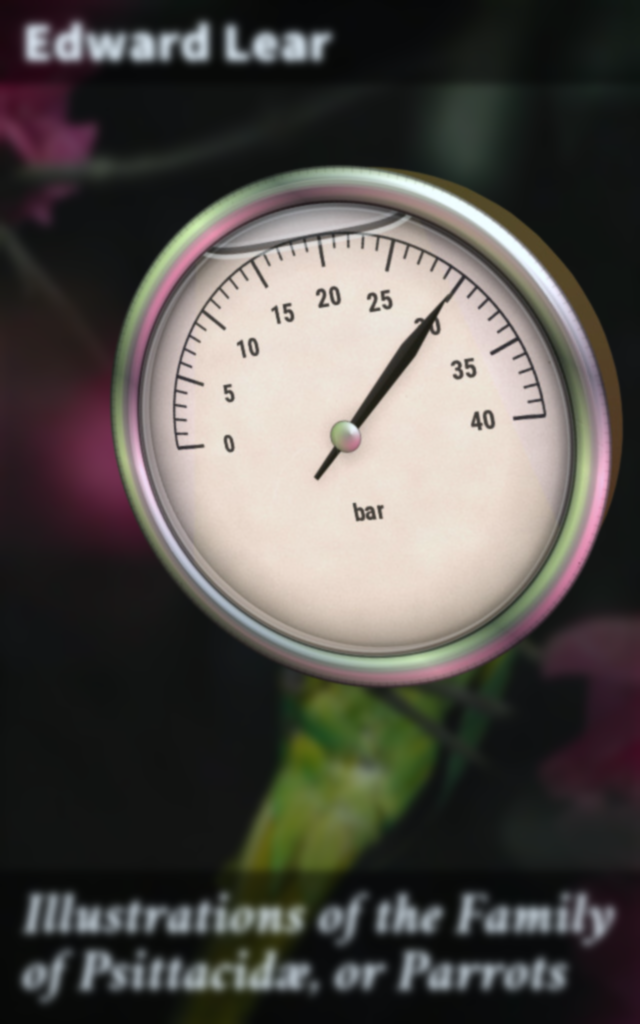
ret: 30,bar
